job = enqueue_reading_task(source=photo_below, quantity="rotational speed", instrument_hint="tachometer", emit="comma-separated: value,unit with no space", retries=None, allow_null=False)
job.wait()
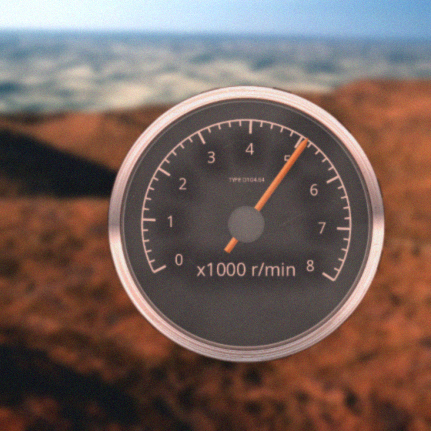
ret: 5100,rpm
